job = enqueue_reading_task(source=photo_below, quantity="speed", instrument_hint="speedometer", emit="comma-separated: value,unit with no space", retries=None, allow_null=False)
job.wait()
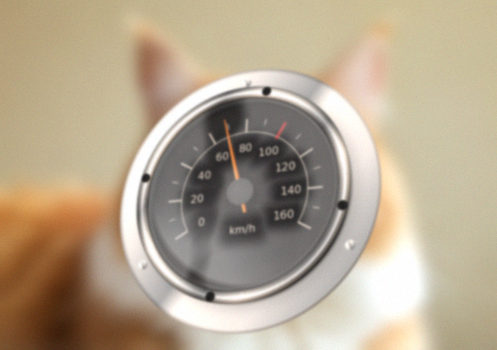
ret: 70,km/h
